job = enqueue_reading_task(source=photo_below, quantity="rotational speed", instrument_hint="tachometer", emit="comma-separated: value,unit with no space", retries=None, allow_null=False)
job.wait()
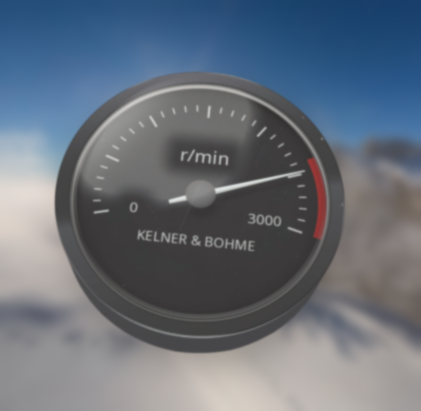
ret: 2500,rpm
